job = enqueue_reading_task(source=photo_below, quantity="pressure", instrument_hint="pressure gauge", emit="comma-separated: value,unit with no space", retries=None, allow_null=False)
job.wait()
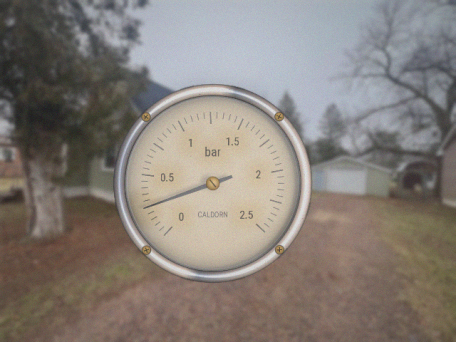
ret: 0.25,bar
